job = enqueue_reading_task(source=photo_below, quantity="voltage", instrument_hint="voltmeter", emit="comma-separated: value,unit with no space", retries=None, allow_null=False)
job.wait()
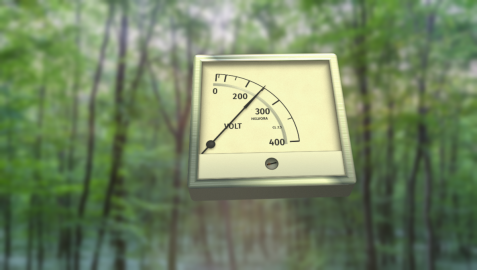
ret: 250,V
